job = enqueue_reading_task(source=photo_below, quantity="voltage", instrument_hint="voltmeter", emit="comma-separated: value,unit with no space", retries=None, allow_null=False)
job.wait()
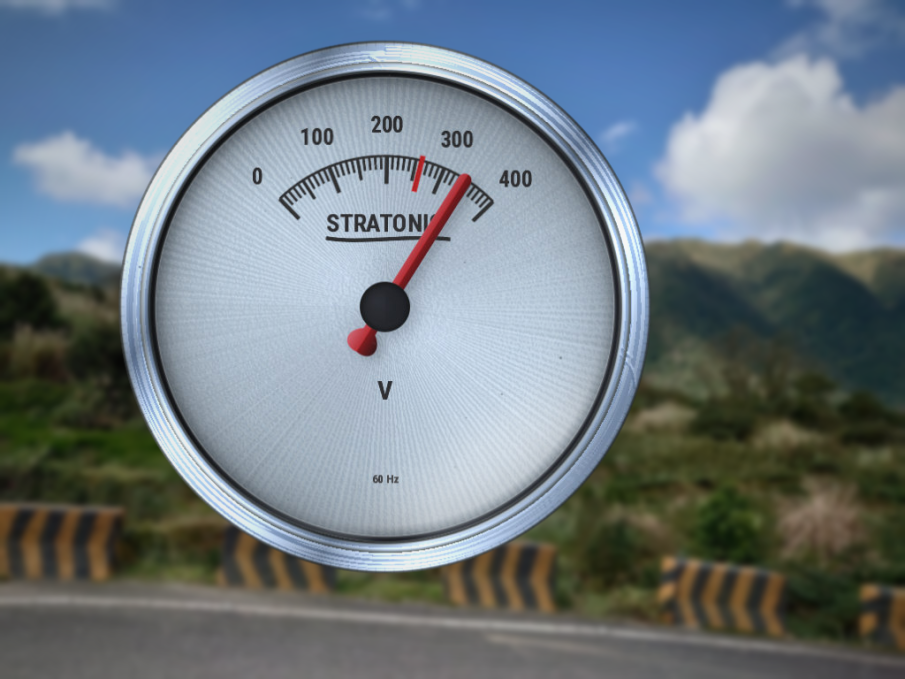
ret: 340,V
